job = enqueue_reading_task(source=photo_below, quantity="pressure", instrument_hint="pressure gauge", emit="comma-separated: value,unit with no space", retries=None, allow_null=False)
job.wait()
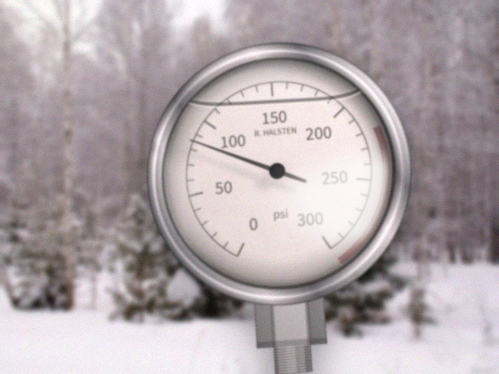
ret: 85,psi
